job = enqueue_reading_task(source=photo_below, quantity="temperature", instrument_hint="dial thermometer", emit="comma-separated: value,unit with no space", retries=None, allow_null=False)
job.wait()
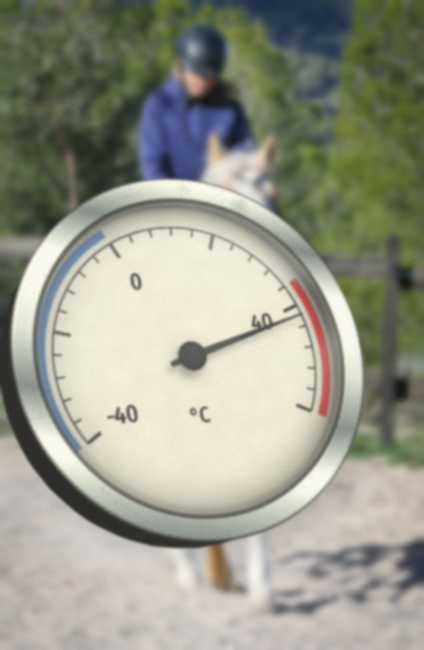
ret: 42,°C
